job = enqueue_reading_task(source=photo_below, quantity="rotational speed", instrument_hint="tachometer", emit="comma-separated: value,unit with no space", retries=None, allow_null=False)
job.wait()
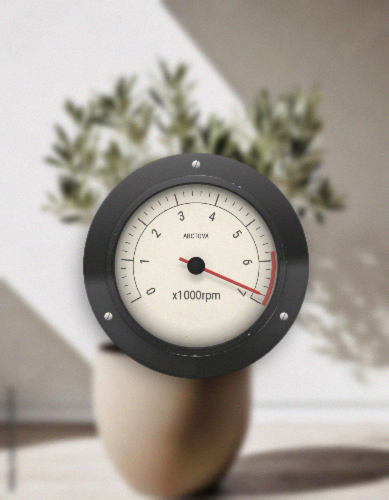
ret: 6800,rpm
